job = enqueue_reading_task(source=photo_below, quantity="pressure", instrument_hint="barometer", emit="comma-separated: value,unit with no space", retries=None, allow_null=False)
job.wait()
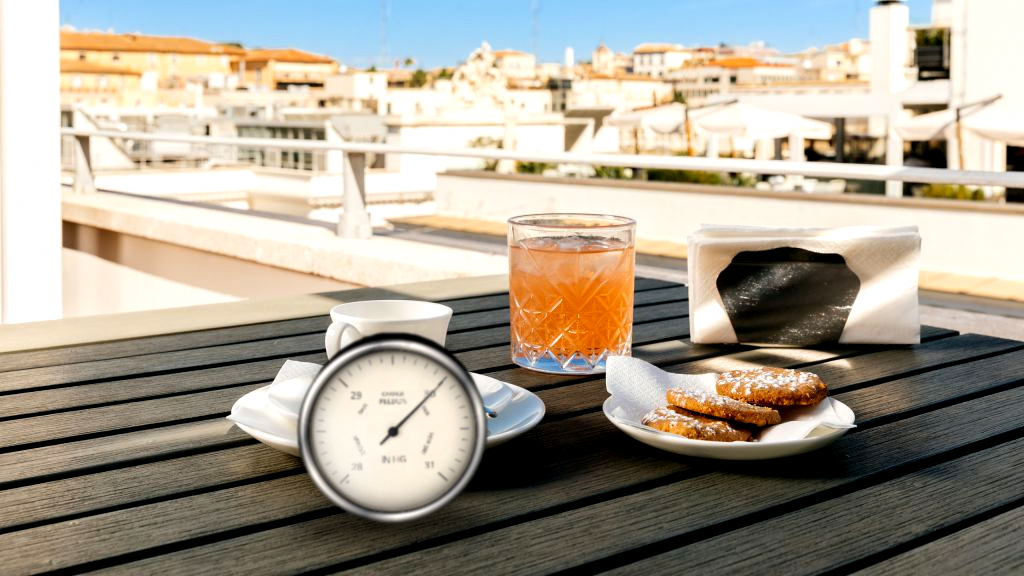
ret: 30,inHg
